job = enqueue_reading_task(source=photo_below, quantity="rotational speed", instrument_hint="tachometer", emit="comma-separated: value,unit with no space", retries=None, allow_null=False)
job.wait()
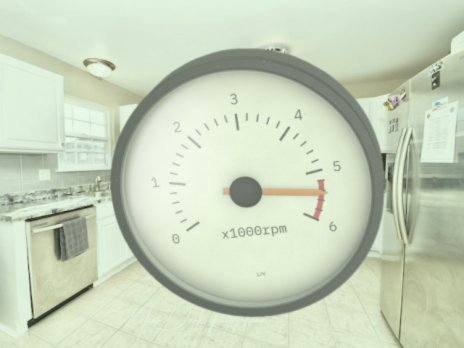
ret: 5400,rpm
